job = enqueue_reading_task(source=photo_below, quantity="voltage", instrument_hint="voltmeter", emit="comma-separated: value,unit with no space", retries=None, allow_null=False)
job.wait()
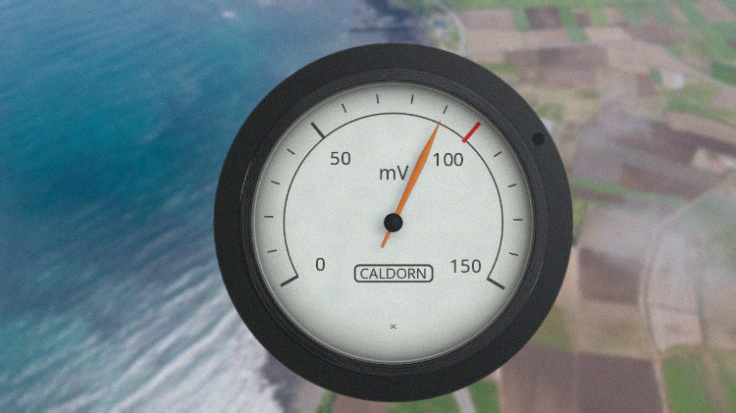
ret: 90,mV
